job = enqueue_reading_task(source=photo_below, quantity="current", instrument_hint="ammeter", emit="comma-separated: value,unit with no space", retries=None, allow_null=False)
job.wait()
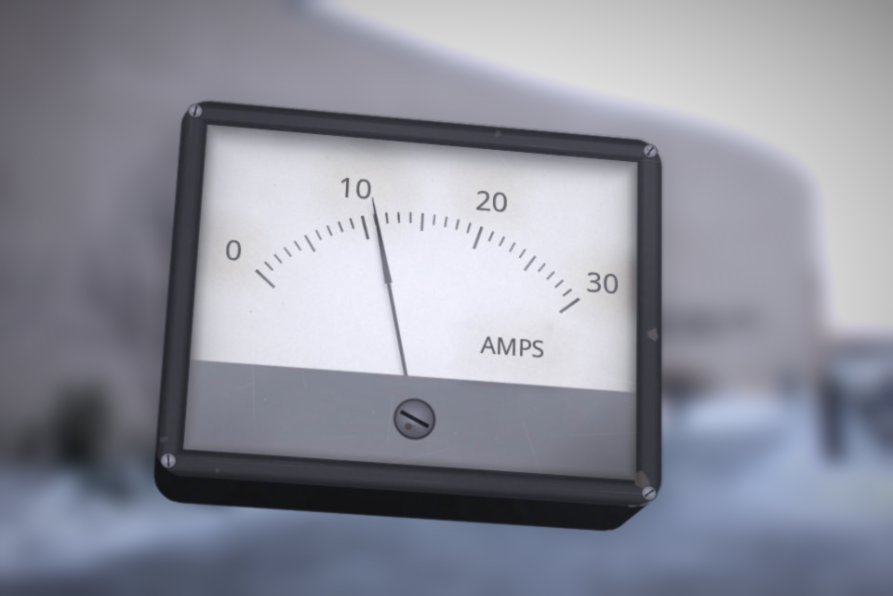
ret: 11,A
